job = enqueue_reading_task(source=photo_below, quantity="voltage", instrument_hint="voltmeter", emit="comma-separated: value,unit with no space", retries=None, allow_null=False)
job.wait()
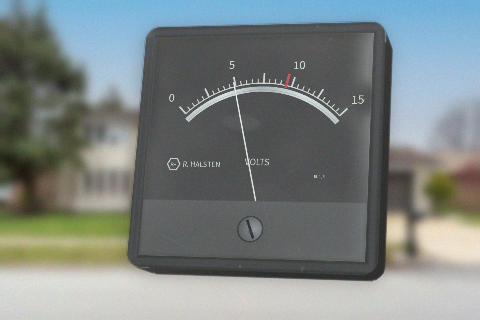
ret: 5,V
